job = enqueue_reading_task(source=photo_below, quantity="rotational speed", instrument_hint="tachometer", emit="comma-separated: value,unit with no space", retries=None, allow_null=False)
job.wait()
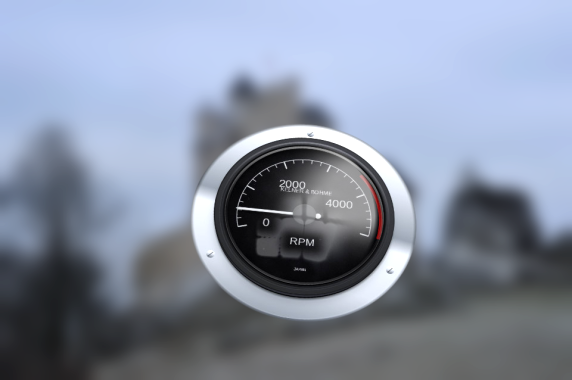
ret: 400,rpm
